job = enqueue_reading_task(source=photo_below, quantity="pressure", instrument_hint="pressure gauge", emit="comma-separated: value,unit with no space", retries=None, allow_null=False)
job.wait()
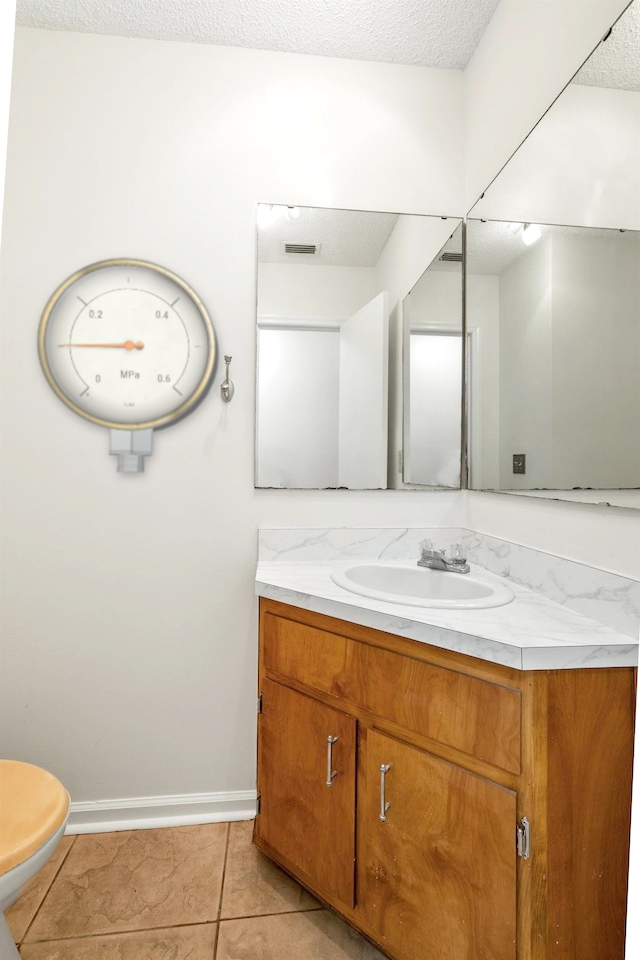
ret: 0.1,MPa
